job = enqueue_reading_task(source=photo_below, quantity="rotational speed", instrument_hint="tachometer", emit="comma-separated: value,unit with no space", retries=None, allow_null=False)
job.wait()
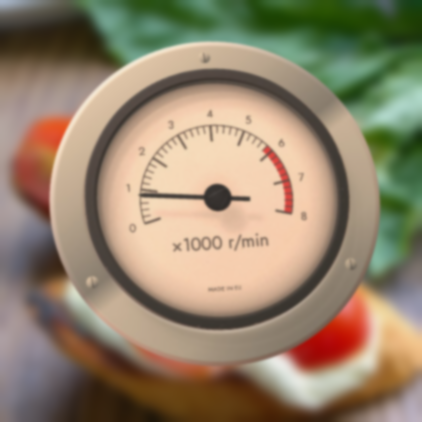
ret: 800,rpm
